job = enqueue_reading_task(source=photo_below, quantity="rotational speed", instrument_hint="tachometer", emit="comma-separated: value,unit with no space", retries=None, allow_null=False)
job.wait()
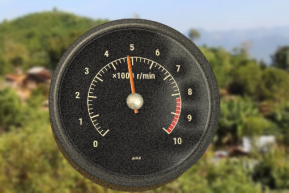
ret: 4800,rpm
